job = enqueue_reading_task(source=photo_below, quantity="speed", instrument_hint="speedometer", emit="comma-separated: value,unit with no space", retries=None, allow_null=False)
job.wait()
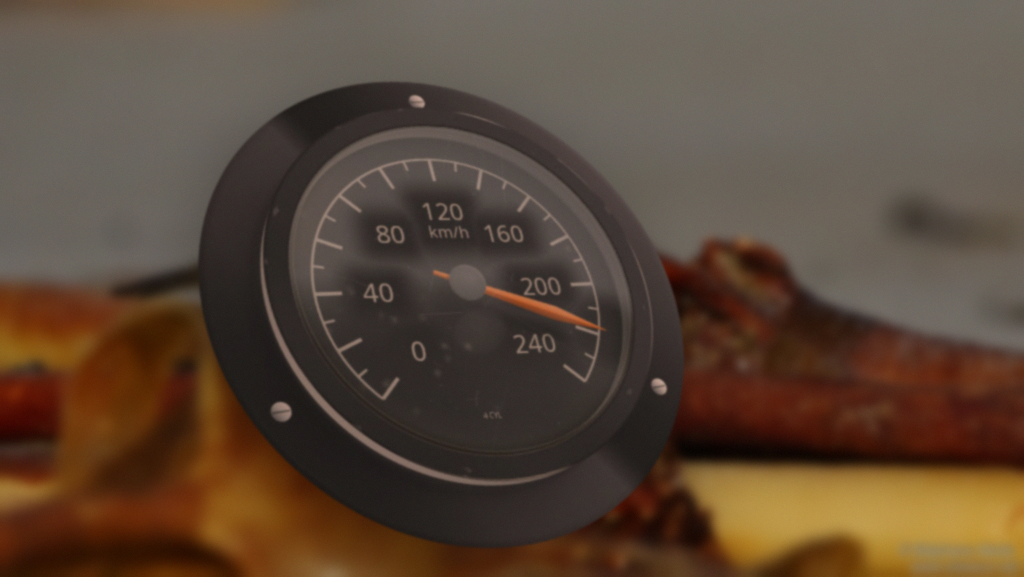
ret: 220,km/h
